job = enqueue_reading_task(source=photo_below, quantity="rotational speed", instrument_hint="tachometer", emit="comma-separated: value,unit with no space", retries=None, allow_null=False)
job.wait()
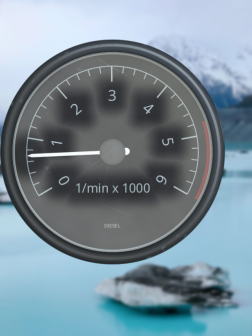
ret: 700,rpm
